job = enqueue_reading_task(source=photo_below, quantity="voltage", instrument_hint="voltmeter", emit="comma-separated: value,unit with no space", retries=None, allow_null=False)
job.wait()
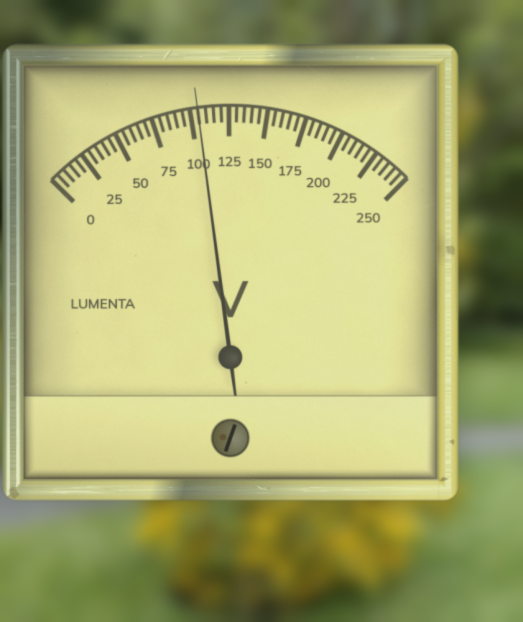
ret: 105,V
